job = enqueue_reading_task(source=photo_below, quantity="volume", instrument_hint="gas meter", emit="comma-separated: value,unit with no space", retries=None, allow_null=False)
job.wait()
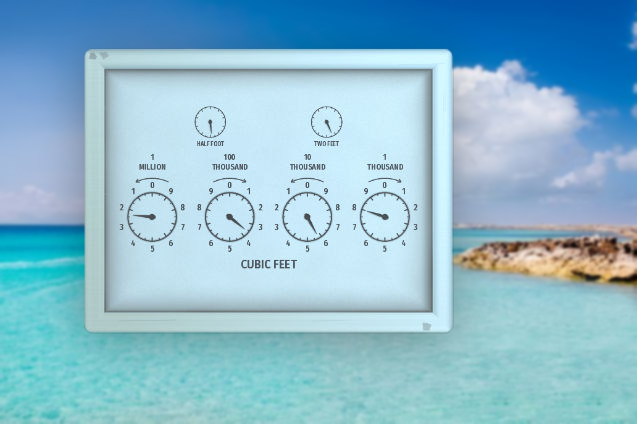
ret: 235800,ft³
